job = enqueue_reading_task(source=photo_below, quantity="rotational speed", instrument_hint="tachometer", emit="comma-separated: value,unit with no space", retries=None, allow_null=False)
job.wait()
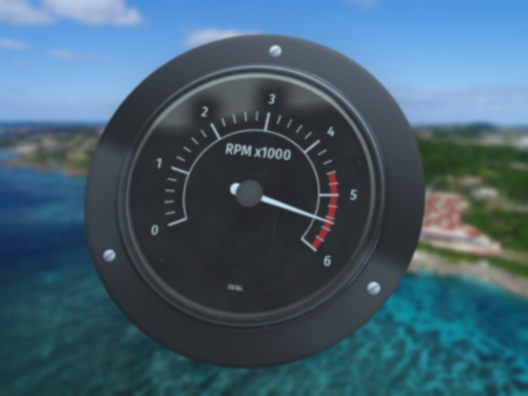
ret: 5500,rpm
